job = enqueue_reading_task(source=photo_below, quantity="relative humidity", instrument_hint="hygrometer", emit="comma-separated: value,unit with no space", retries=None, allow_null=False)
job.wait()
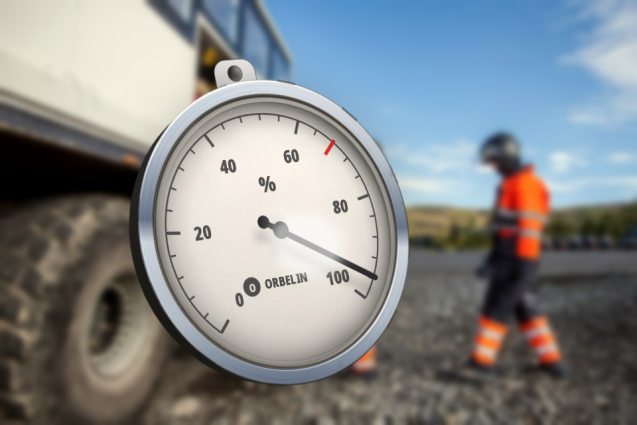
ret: 96,%
